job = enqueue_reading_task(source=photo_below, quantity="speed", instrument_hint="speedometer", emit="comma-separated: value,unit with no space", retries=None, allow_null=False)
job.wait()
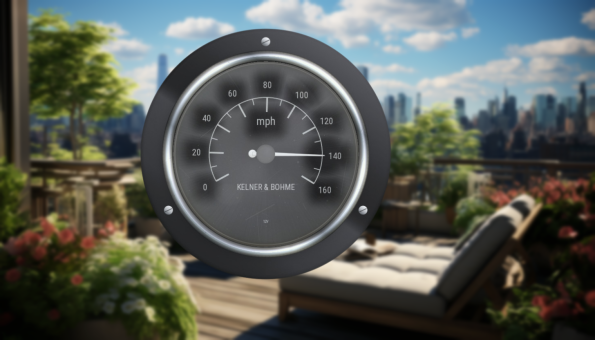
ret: 140,mph
